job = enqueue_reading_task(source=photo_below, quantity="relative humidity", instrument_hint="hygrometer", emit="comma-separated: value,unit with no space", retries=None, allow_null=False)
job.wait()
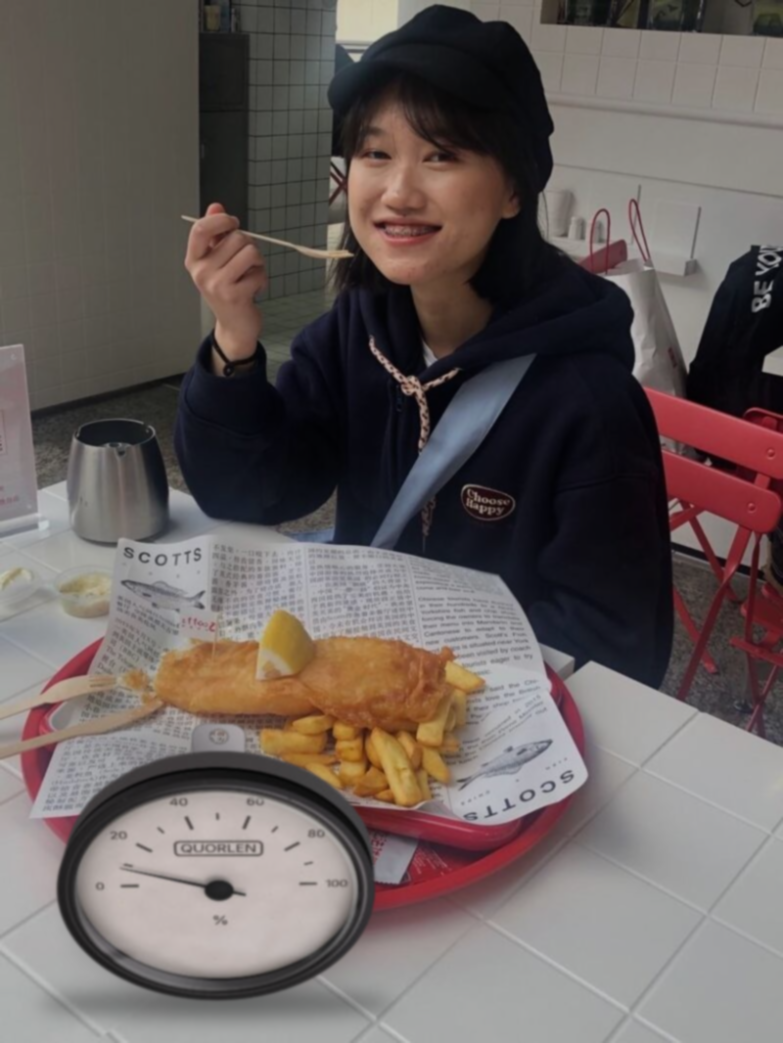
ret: 10,%
